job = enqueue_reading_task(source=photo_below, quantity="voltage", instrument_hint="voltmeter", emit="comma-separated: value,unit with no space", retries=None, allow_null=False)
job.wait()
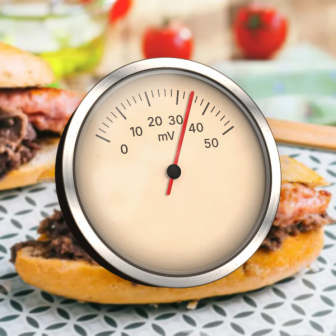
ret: 34,mV
